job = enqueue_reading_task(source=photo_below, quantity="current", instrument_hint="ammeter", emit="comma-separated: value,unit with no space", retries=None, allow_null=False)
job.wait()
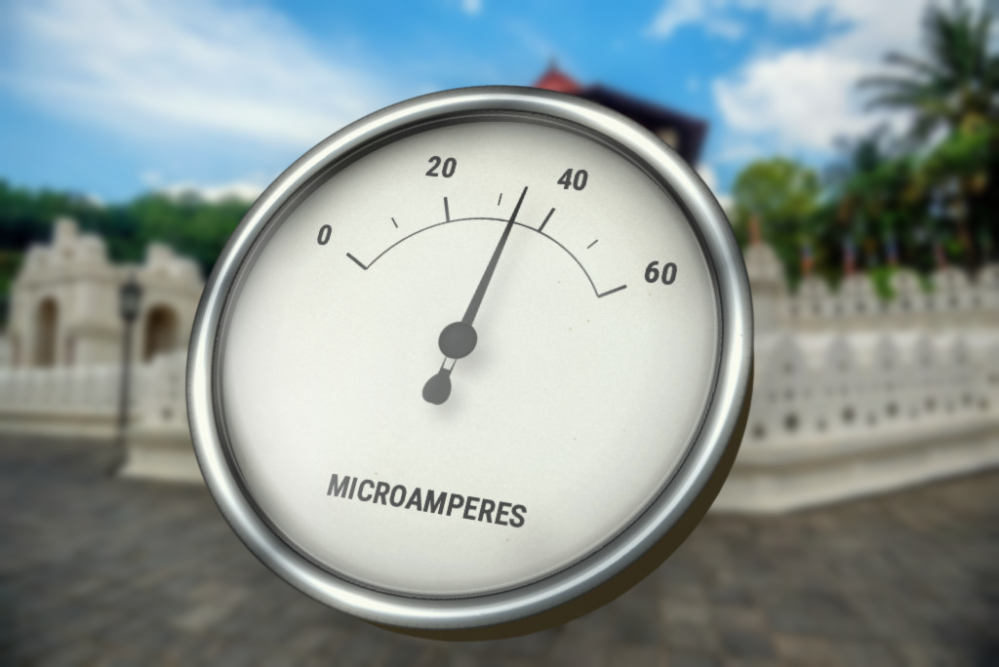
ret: 35,µA
